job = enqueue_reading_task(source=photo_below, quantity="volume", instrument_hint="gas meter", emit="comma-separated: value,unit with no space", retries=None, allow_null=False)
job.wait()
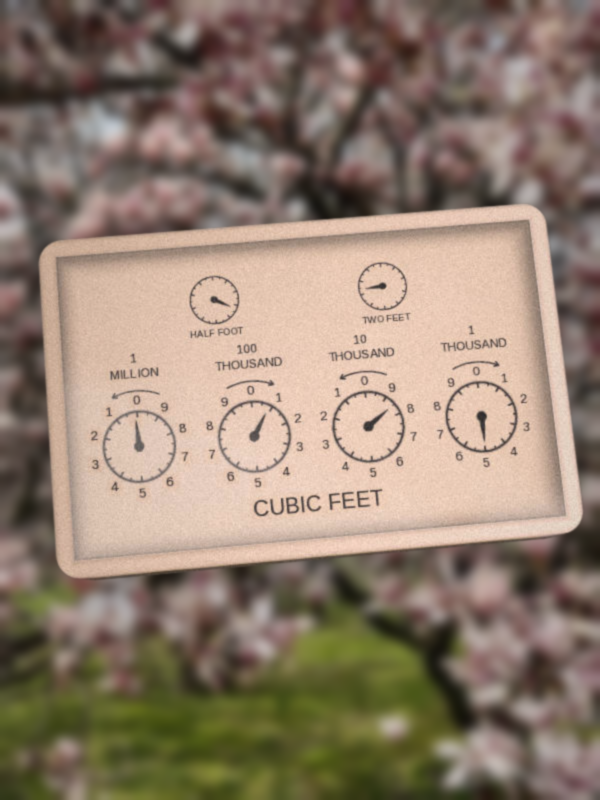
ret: 8500,ft³
